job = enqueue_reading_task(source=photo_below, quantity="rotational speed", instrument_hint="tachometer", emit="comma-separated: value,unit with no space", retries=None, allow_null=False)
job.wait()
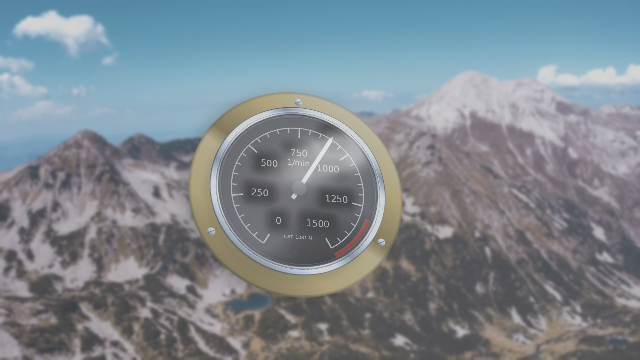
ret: 900,rpm
